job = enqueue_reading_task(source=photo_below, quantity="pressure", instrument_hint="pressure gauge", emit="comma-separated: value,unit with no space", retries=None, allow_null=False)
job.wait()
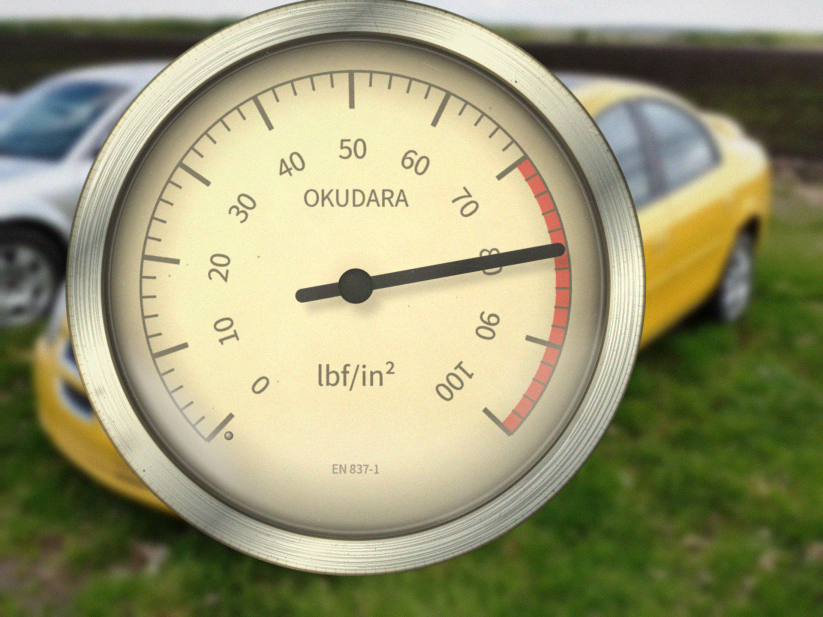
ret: 80,psi
